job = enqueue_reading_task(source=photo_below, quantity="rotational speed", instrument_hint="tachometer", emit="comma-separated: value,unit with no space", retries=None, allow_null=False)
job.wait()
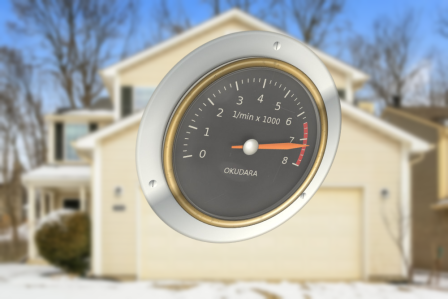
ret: 7200,rpm
